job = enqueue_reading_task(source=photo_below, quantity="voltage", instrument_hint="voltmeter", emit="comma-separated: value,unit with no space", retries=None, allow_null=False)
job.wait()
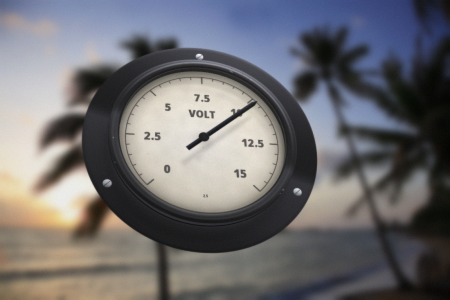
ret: 10.25,V
